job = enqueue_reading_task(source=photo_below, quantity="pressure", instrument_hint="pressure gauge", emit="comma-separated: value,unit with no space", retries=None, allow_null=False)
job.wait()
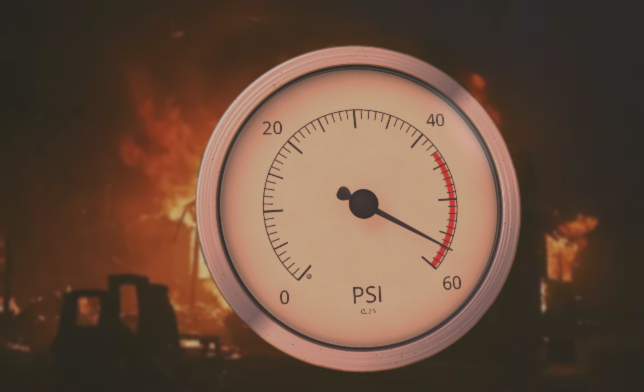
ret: 57,psi
